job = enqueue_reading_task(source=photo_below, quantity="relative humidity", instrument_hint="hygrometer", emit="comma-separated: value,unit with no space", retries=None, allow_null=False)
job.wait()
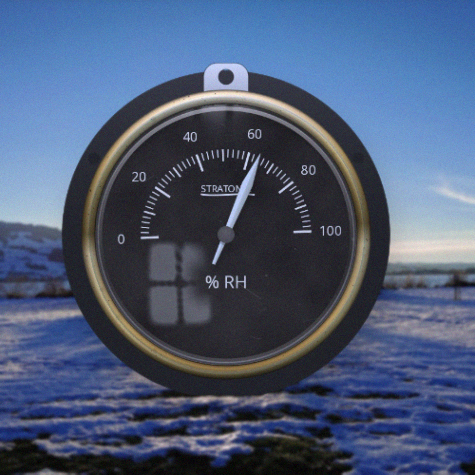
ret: 64,%
